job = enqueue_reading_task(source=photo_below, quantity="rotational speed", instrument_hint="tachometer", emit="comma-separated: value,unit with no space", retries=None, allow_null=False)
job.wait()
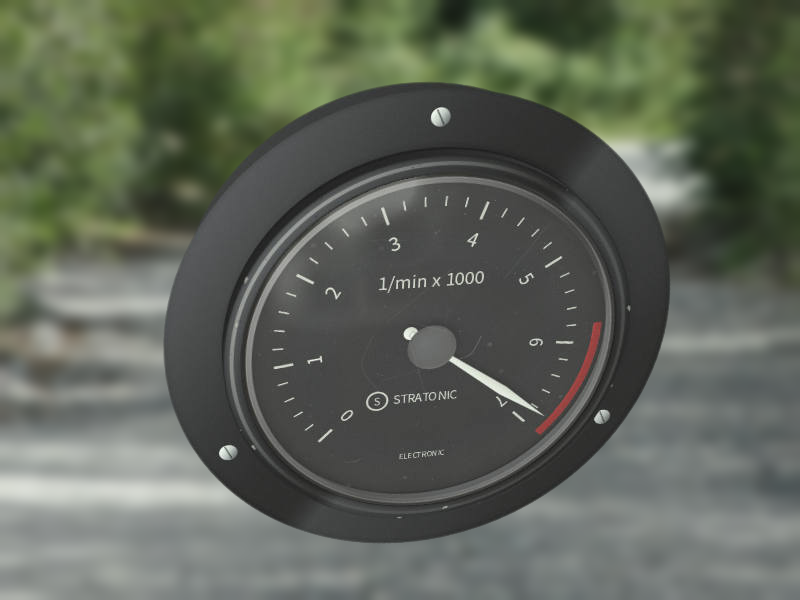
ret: 6800,rpm
